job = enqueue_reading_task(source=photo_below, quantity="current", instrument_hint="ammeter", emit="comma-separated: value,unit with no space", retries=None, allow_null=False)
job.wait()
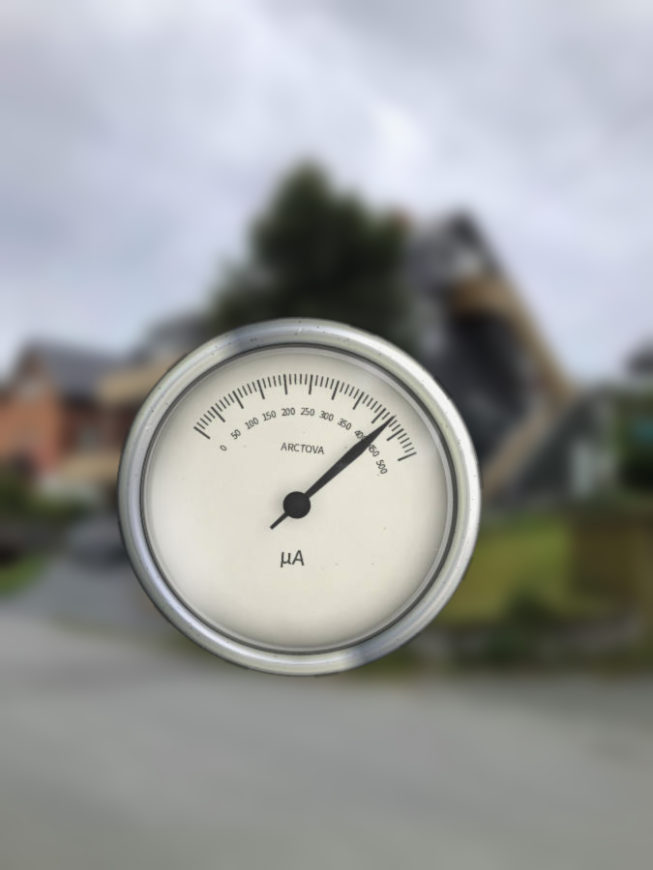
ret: 420,µA
